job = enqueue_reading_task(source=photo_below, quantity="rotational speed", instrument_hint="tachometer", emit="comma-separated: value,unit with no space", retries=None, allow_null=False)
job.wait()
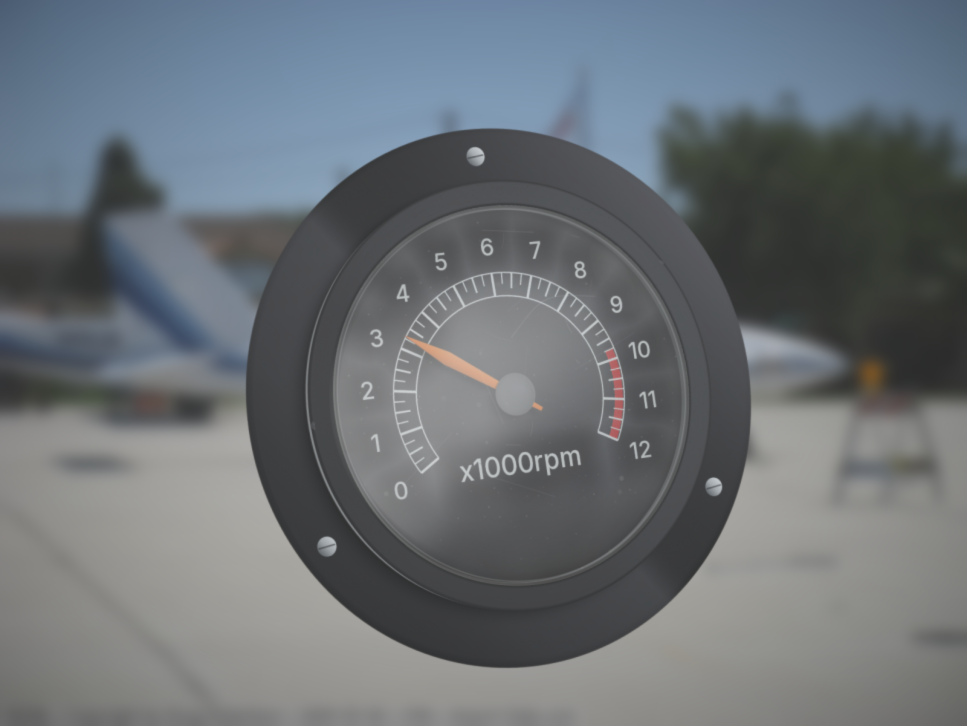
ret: 3250,rpm
